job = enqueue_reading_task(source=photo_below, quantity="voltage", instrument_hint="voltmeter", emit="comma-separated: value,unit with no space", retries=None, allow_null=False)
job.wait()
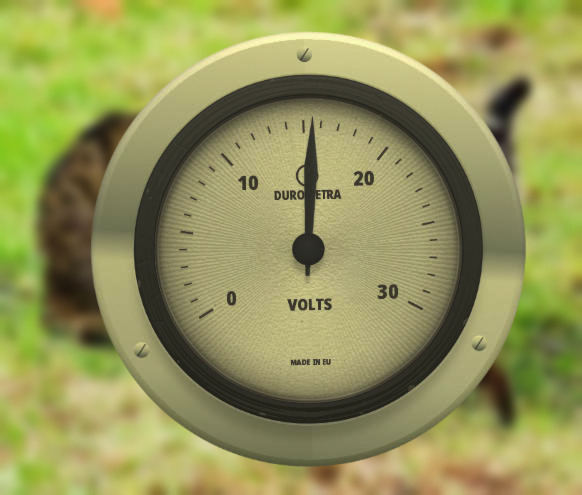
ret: 15.5,V
